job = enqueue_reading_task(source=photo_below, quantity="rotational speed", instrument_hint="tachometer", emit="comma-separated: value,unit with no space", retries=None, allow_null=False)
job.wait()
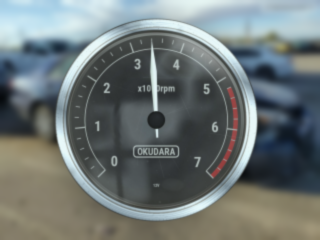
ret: 3400,rpm
